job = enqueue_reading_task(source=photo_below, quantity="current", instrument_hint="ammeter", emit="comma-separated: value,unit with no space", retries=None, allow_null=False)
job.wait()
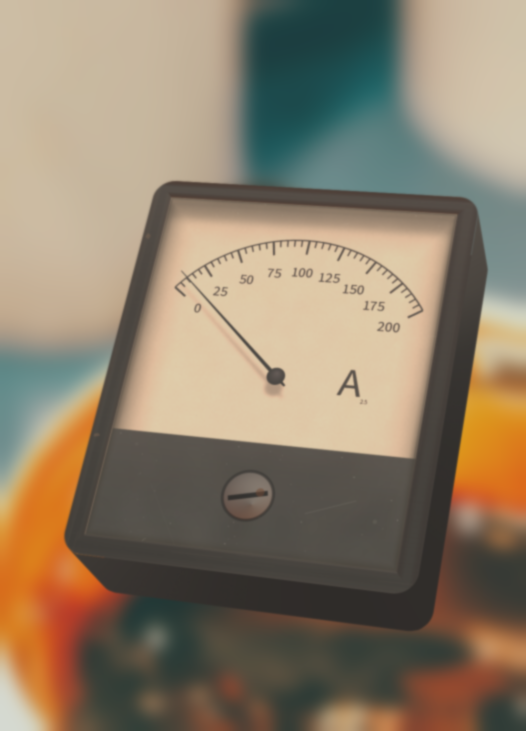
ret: 10,A
